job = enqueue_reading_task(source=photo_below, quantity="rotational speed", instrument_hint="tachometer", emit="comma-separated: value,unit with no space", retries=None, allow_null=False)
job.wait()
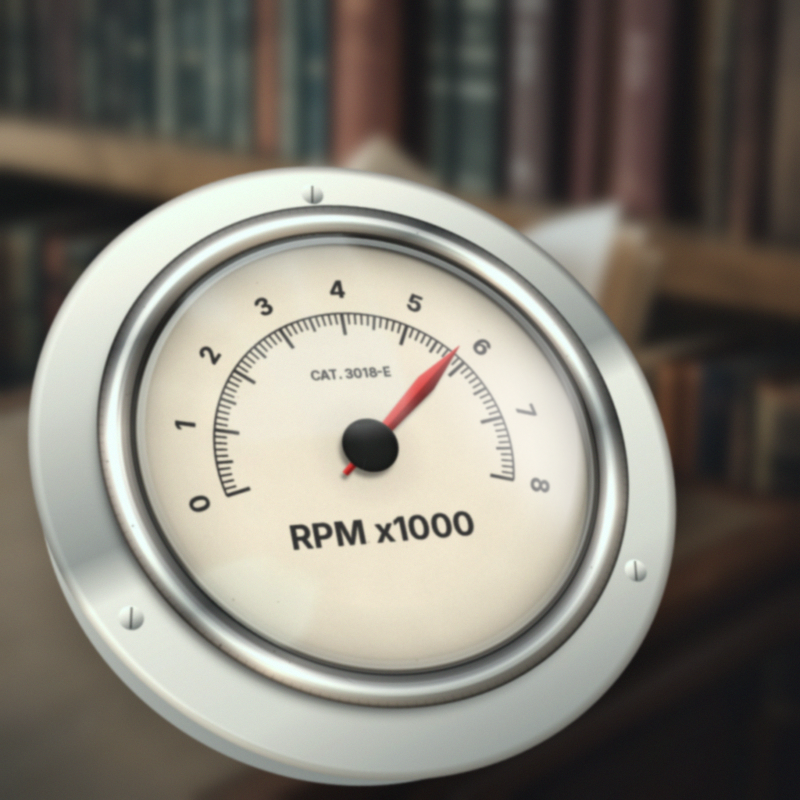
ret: 5800,rpm
